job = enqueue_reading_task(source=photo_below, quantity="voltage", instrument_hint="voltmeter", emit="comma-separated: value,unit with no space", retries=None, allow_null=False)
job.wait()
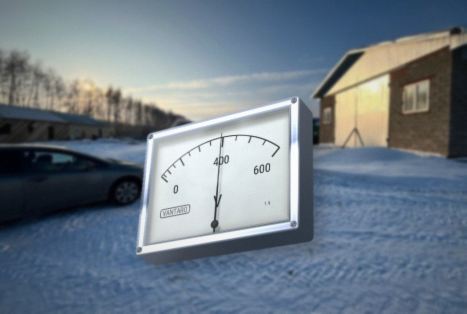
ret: 400,V
